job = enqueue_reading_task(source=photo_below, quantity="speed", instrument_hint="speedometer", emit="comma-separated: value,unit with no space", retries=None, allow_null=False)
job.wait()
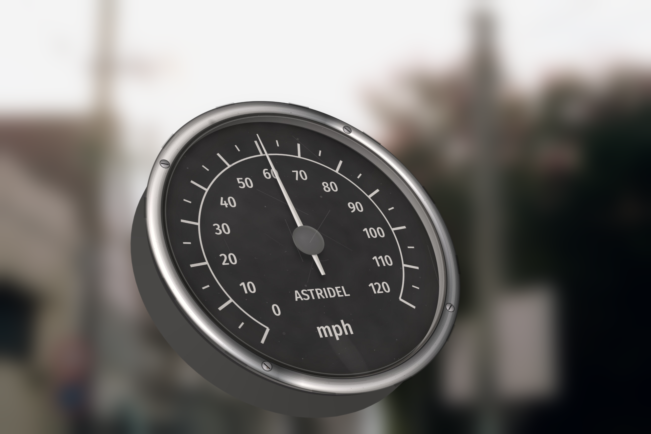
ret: 60,mph
